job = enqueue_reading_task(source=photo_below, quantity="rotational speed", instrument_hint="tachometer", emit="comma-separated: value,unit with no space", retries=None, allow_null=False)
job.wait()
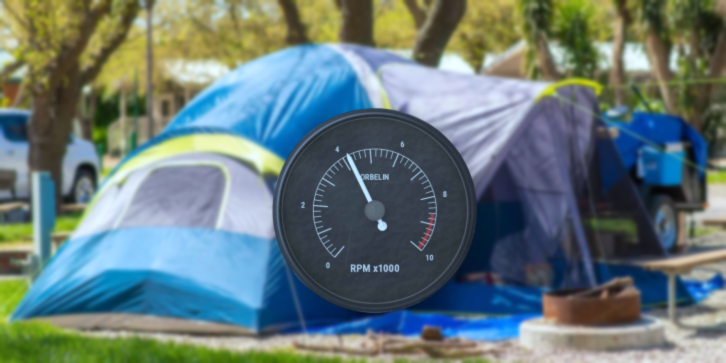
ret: 4200,rpm
